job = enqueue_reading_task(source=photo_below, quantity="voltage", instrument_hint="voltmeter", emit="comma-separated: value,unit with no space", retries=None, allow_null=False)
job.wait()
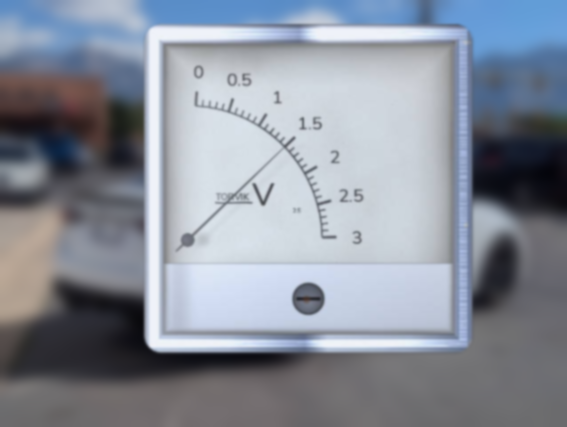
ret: 1.5,V
